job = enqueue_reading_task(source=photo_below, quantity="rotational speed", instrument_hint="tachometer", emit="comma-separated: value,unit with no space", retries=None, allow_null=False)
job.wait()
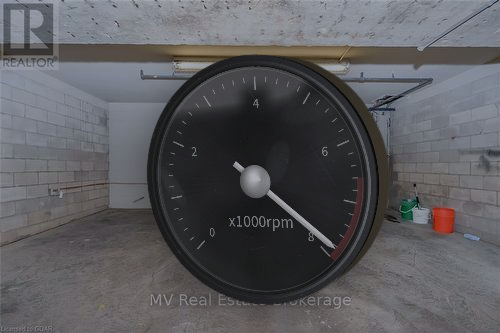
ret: 7800,rpm
